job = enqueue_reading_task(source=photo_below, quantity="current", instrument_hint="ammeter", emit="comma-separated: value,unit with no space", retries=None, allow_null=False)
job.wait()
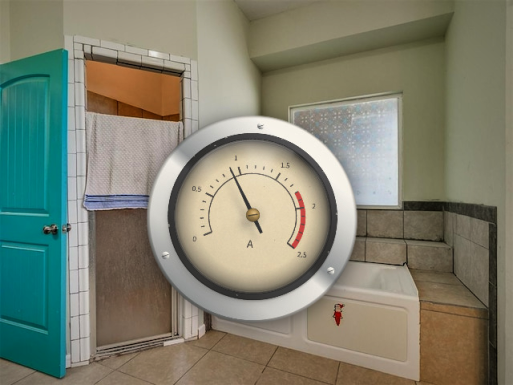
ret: 0.9,A
